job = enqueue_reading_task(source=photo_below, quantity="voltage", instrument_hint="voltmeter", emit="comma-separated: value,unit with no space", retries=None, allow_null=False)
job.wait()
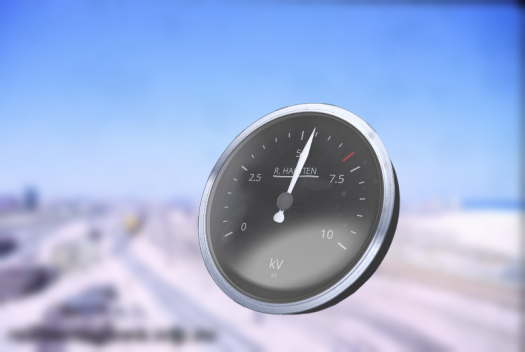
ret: 5.5,kV
